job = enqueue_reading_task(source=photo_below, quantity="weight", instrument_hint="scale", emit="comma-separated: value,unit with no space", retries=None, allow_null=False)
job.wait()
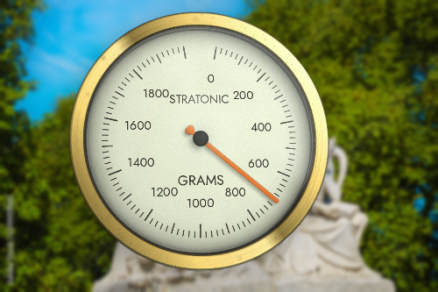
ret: 700,g
